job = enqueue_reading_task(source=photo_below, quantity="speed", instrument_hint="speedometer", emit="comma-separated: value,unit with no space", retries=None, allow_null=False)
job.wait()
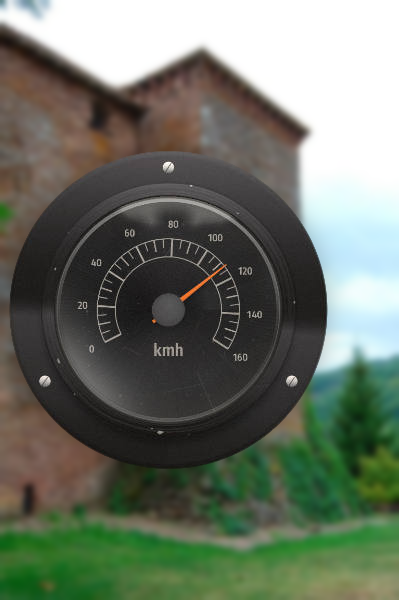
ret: 112.5,km/h
